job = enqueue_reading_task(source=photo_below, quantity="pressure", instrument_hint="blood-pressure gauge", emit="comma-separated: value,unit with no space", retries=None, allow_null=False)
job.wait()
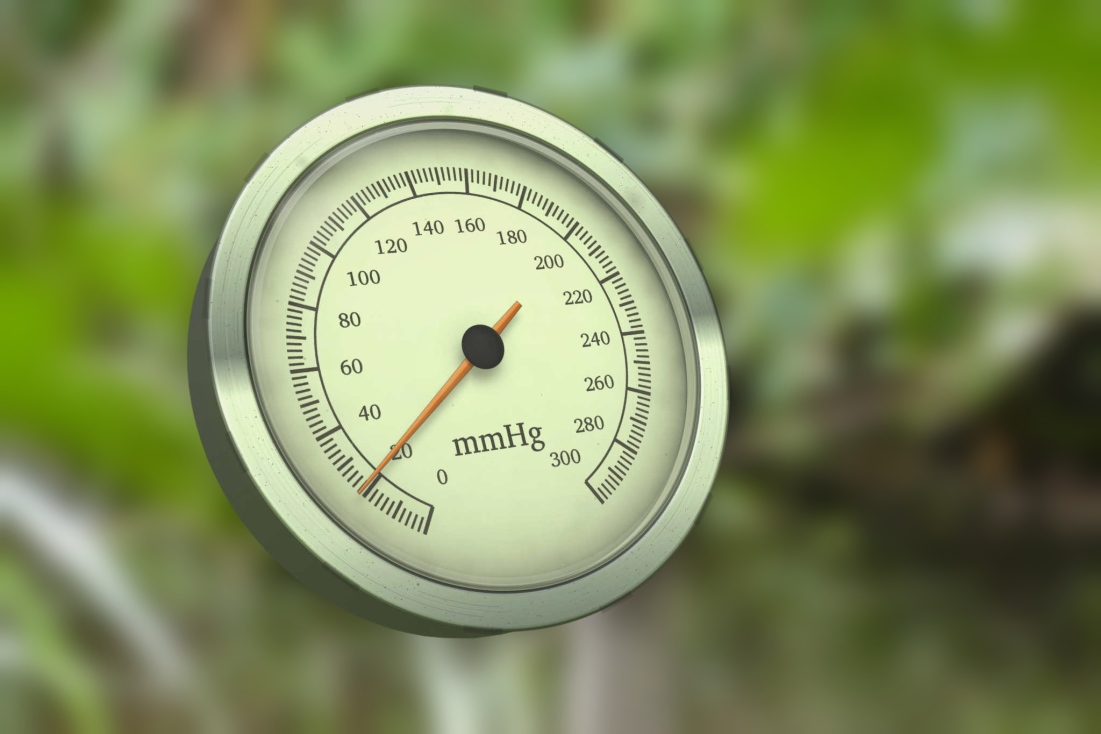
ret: 22,mmHg
